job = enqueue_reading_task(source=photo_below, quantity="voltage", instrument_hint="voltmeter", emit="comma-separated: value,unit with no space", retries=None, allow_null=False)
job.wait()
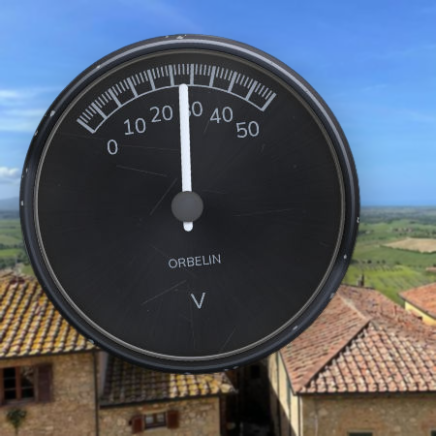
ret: 28,V
